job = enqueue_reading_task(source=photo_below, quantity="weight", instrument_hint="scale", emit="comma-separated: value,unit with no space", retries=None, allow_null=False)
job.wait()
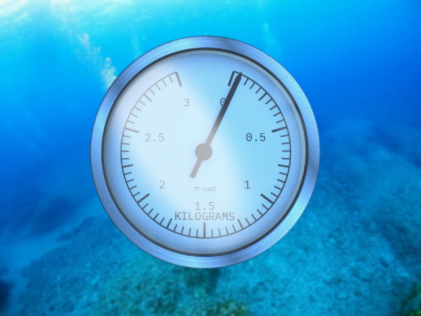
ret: 0.05,kg
